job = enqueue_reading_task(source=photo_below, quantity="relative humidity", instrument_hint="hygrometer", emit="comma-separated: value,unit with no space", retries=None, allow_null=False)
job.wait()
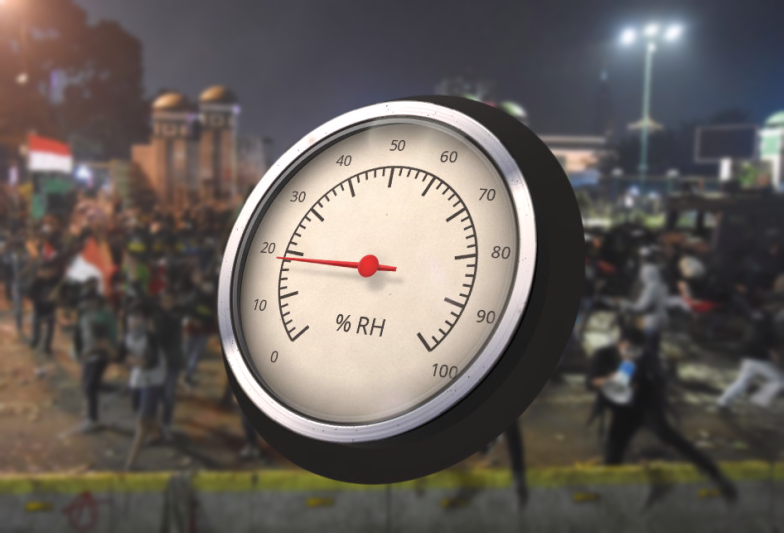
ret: 18,%
